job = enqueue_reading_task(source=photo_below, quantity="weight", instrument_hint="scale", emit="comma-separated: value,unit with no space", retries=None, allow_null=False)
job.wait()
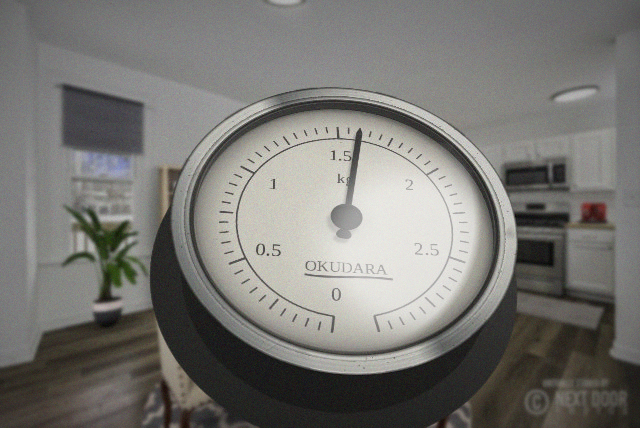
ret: 1.6,kg
